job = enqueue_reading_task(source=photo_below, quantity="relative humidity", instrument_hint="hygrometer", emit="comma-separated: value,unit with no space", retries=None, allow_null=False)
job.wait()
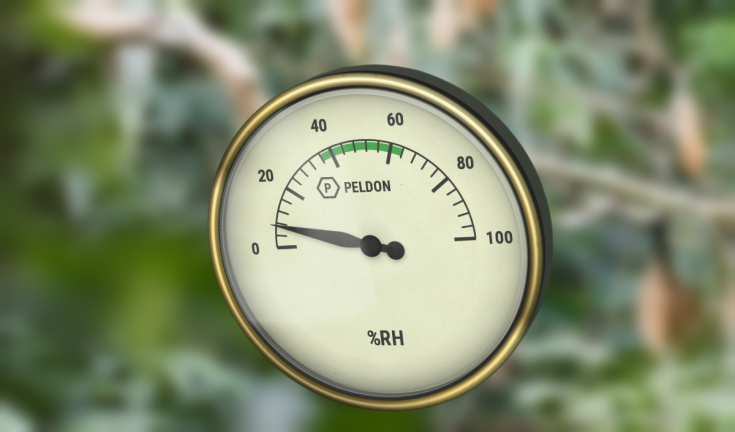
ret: 8,%
